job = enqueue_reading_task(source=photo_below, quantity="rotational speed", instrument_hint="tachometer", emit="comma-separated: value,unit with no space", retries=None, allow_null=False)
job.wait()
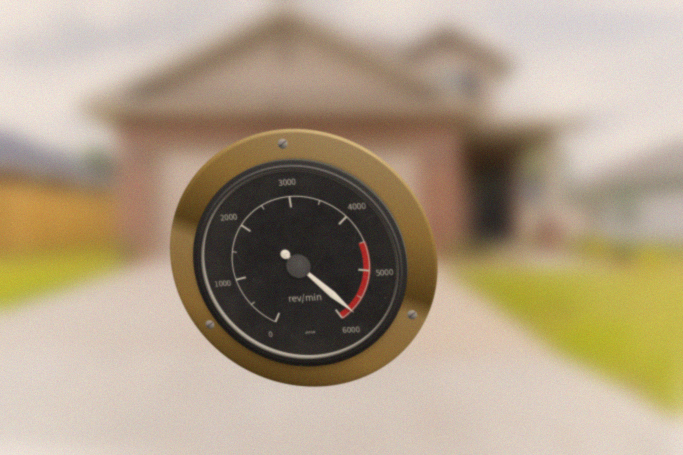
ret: 5750,rpm
